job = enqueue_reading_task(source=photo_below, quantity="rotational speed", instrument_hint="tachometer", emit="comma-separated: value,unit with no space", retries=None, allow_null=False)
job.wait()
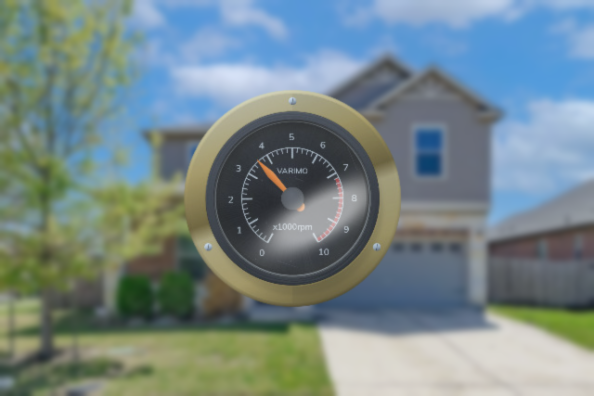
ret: 3600,rpm
